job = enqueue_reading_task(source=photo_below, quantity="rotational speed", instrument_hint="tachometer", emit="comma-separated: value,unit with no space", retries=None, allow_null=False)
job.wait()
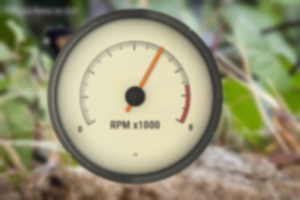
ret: 5000,rpm
